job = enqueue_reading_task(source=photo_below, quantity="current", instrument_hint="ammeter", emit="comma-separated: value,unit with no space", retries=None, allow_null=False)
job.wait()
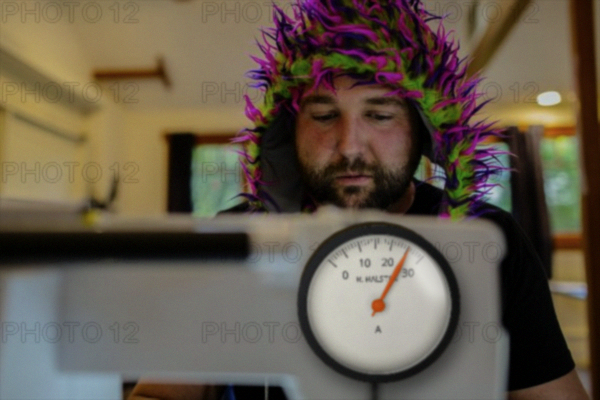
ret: 25,A
